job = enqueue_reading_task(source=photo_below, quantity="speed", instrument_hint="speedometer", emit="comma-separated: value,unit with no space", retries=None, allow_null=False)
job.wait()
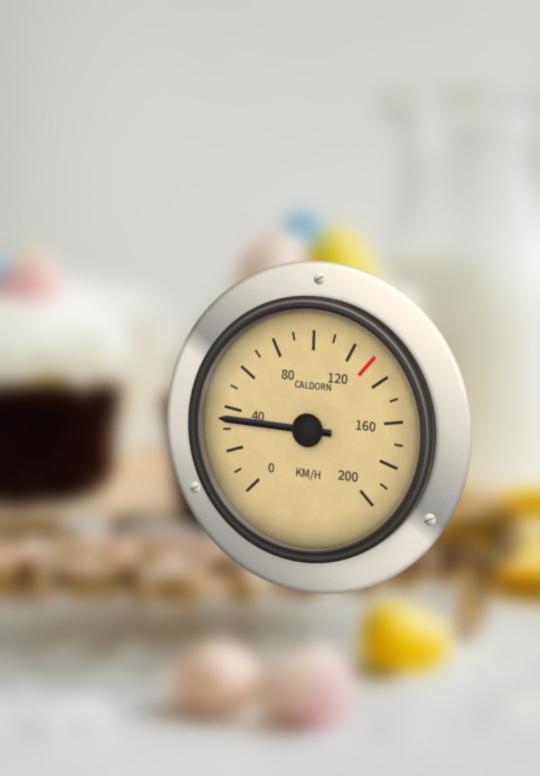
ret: 35,km/h
